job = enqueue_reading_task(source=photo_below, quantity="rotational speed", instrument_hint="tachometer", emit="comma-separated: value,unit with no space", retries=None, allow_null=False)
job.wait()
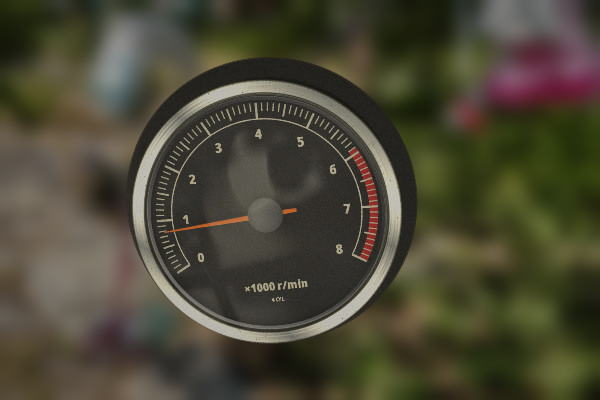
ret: 800,rpm
